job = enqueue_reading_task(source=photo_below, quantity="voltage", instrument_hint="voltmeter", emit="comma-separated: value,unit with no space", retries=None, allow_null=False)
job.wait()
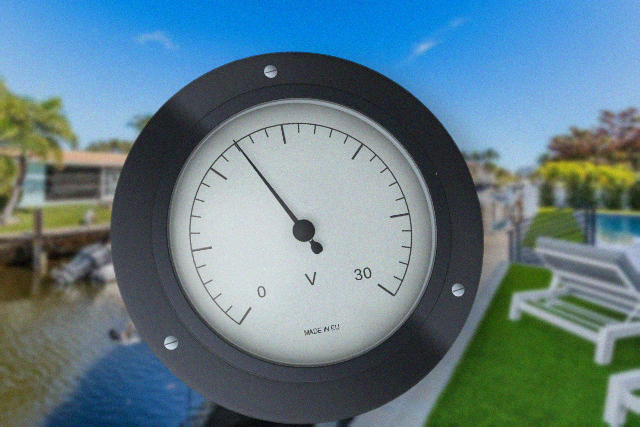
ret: 12,V
